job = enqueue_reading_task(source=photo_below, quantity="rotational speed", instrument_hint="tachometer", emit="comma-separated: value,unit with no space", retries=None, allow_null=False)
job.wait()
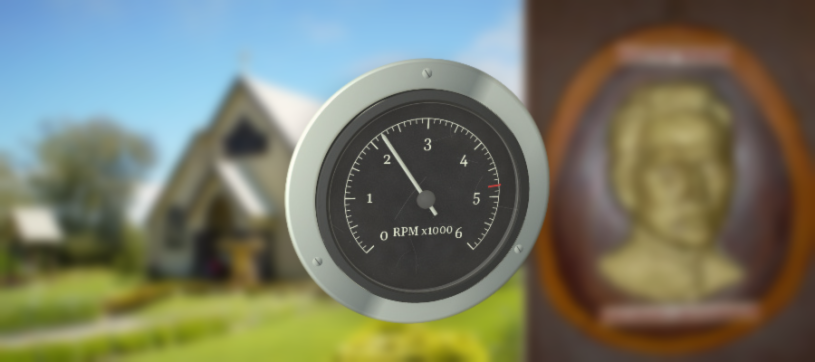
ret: 2200,rpm
